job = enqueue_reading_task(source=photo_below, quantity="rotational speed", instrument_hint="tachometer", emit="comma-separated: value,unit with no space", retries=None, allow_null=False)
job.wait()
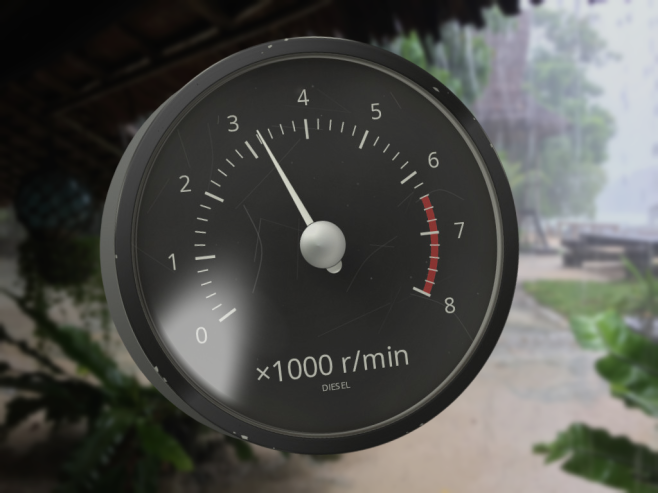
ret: 3200,rpm
